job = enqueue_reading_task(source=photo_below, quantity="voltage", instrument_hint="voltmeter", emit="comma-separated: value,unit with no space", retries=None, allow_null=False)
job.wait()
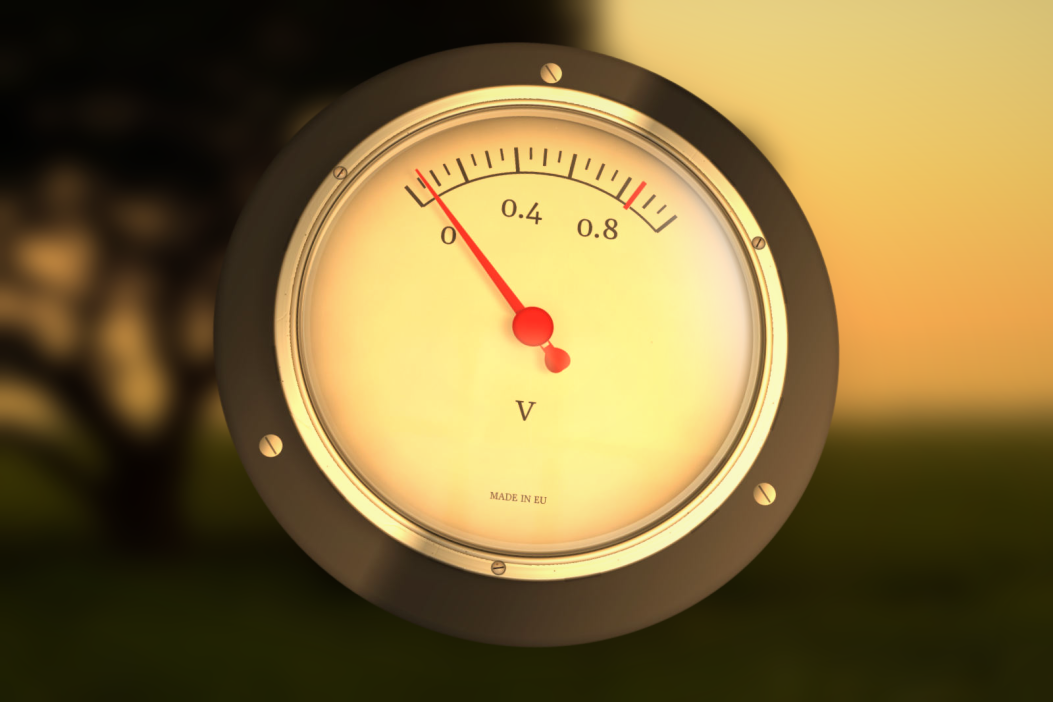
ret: 0.05,V
